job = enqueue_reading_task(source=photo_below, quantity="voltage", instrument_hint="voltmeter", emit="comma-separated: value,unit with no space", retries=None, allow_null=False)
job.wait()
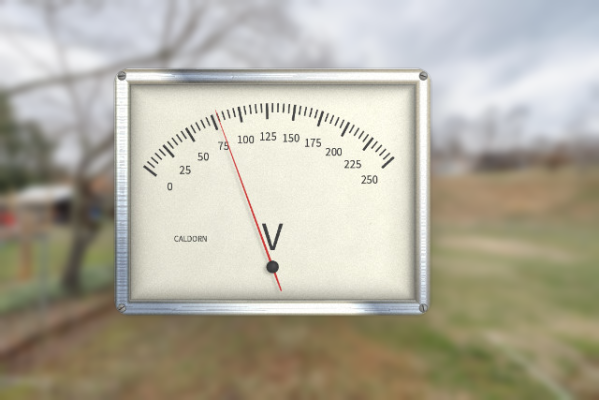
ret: 80,V
